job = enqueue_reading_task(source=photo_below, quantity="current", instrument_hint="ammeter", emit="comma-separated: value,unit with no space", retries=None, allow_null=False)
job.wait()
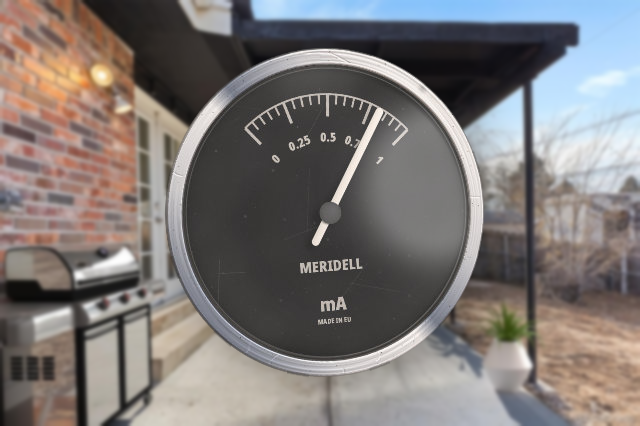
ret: 0.8,mA
